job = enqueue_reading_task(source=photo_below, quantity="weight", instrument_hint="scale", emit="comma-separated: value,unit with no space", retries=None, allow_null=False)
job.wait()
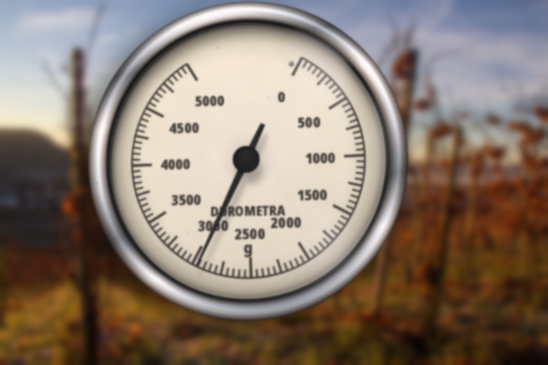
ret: 2950,g
